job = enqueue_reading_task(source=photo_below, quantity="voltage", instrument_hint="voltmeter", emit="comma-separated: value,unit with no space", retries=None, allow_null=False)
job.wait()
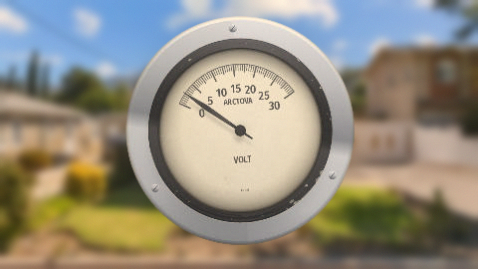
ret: 2.5,V
